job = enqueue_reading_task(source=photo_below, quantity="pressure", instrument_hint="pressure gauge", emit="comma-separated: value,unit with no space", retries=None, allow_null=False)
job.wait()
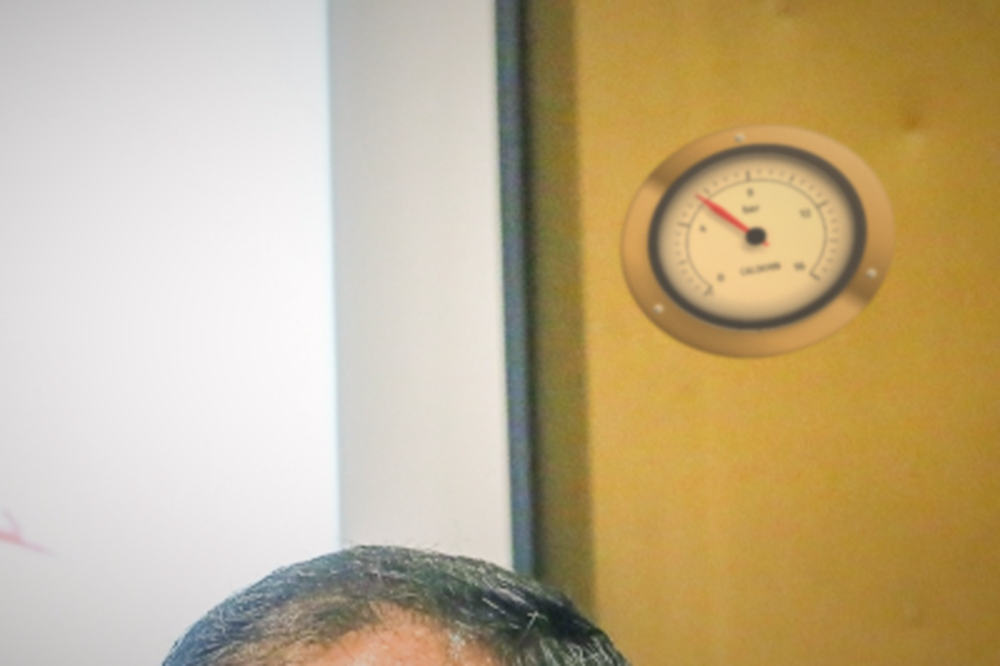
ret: 5.5,bar
